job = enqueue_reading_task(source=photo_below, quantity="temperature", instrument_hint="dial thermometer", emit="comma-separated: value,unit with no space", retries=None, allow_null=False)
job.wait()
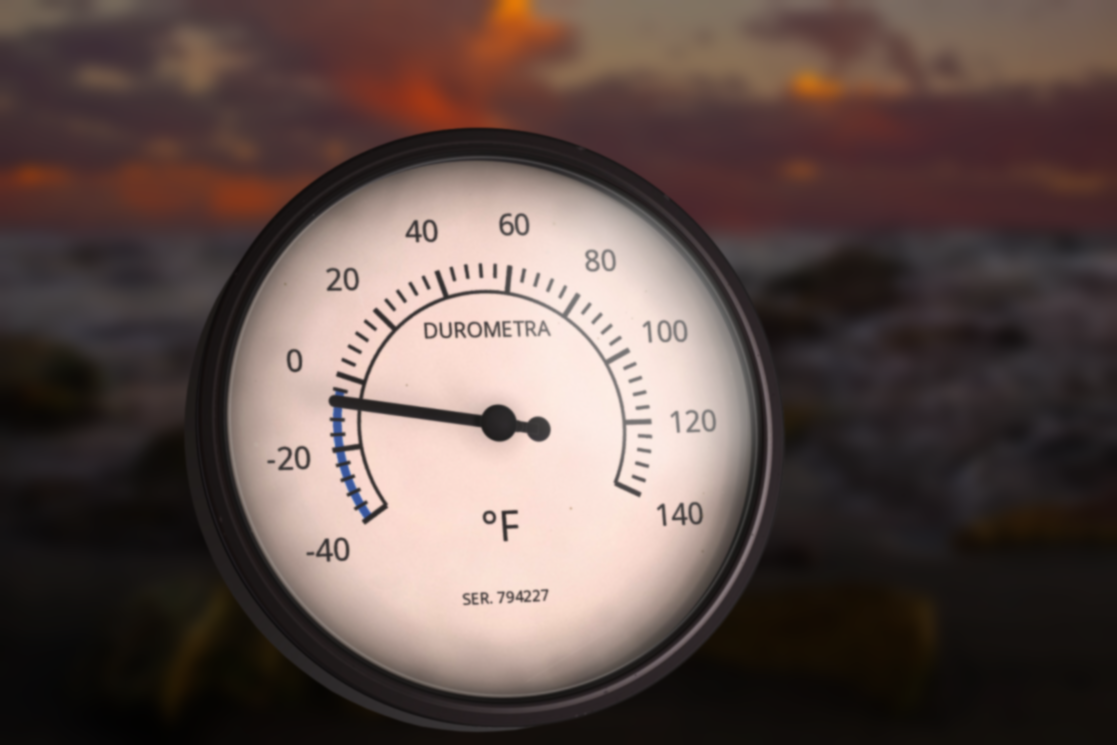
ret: -8,°F
